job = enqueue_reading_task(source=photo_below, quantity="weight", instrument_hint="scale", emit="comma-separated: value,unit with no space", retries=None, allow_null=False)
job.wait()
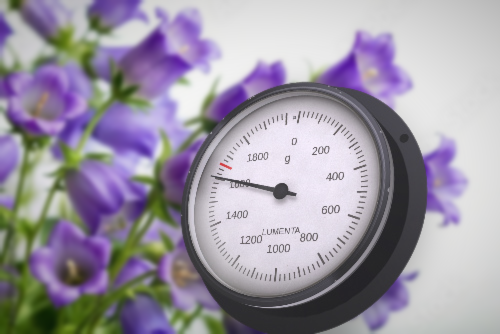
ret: 1600,g
